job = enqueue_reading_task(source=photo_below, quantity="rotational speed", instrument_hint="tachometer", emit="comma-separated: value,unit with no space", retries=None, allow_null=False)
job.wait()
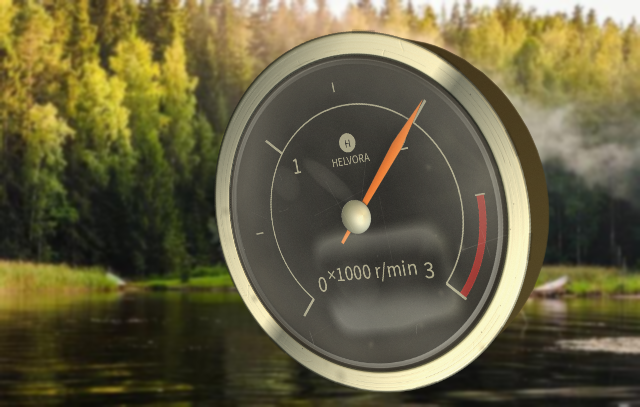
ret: 2000,rpm
